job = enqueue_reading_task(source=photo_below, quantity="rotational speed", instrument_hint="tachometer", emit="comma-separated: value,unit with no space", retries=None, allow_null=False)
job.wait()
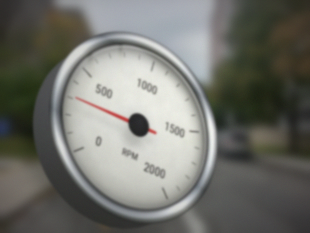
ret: 300,rpm
